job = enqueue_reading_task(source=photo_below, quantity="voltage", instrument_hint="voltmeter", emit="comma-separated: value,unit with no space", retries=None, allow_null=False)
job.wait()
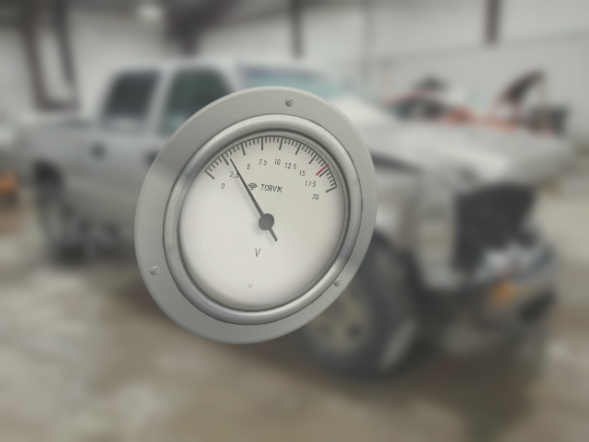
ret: 3,V
